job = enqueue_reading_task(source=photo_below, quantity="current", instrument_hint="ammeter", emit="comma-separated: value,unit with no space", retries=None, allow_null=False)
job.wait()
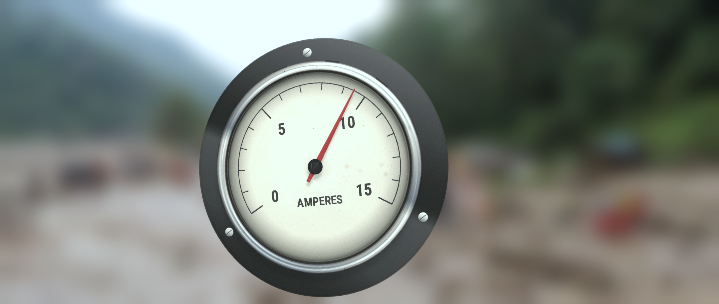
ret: 9.5,A
